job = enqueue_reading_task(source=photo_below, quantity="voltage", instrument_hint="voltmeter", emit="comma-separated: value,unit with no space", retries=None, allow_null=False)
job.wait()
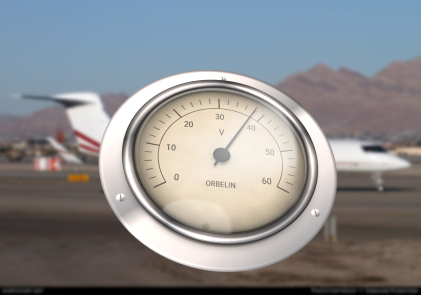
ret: 38,V
